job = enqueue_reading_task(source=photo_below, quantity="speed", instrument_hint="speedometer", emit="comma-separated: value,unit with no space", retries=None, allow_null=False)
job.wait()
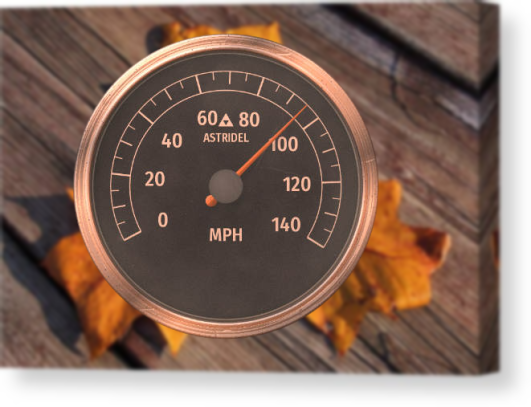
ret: 95,mph
